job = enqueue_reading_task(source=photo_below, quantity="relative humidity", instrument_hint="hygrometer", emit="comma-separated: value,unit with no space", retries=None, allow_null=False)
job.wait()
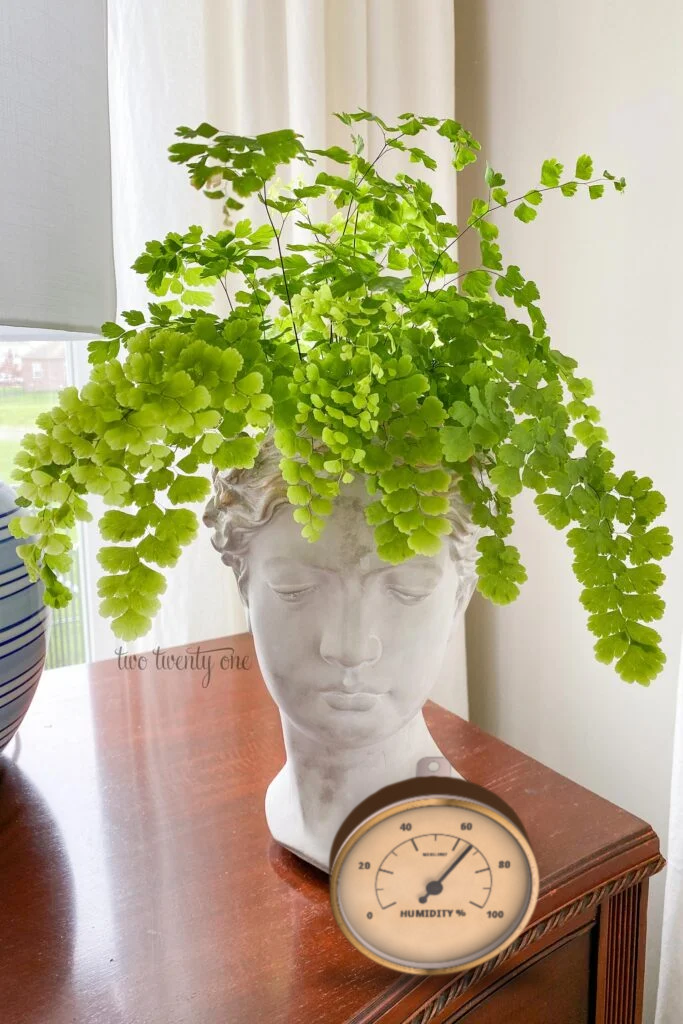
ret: 65,%
